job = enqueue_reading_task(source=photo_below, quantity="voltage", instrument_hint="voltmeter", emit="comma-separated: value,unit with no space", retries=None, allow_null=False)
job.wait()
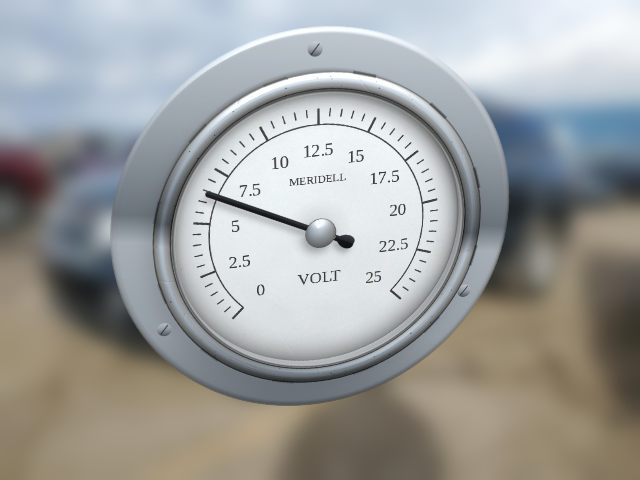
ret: 6.5,V
